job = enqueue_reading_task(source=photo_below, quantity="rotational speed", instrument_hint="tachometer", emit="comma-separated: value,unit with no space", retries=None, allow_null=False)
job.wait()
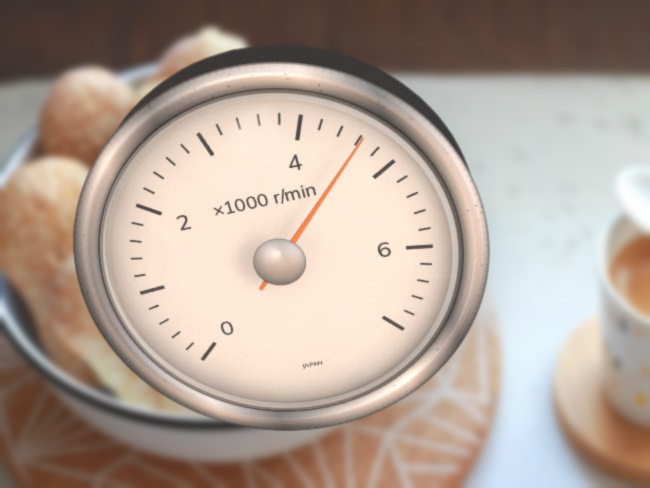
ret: 4600,rpm
